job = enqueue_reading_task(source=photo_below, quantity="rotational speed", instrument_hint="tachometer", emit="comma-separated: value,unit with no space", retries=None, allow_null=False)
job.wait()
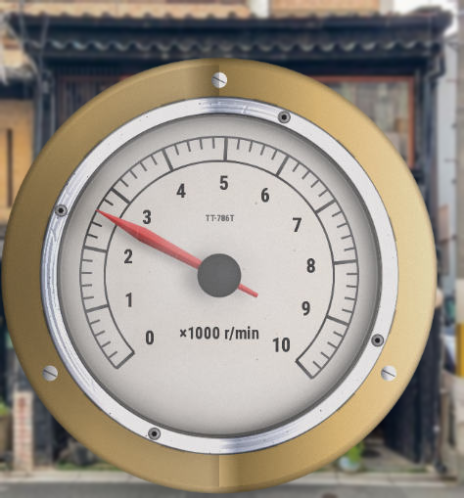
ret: 2600,rpm
